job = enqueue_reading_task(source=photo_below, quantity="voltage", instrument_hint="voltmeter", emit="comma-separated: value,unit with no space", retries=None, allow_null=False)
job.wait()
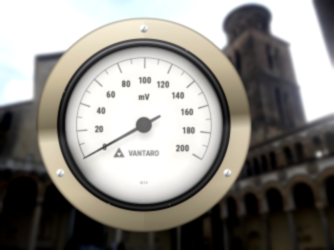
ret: 0,mV
